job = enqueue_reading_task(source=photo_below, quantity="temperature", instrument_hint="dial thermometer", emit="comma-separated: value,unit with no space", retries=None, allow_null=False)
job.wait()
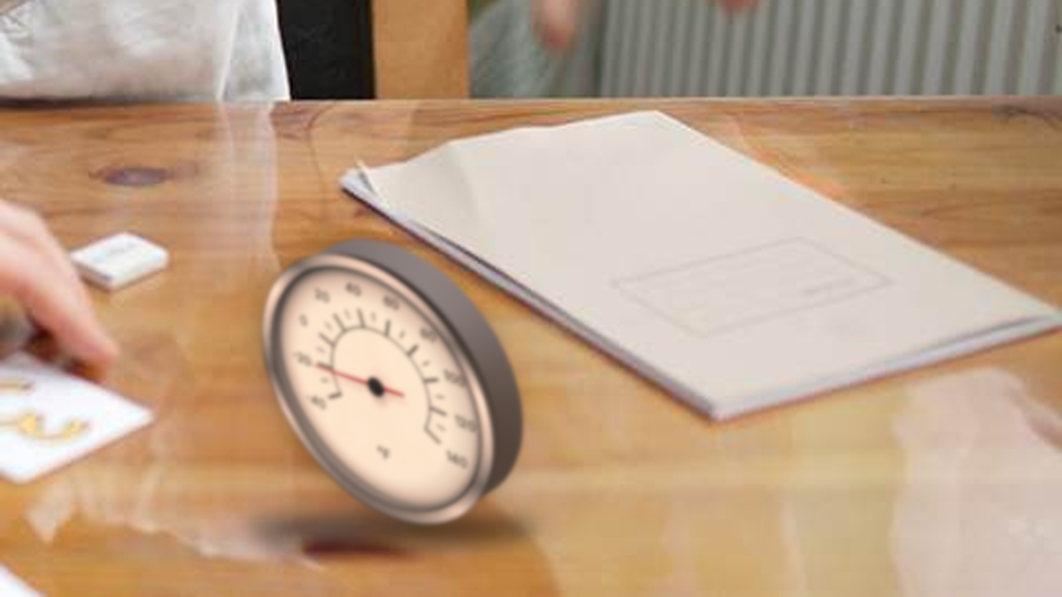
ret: -20,°F
